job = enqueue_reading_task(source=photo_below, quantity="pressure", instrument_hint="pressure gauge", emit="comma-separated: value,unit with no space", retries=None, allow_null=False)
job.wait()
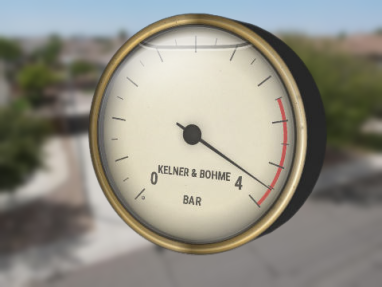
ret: 3.8,bar
